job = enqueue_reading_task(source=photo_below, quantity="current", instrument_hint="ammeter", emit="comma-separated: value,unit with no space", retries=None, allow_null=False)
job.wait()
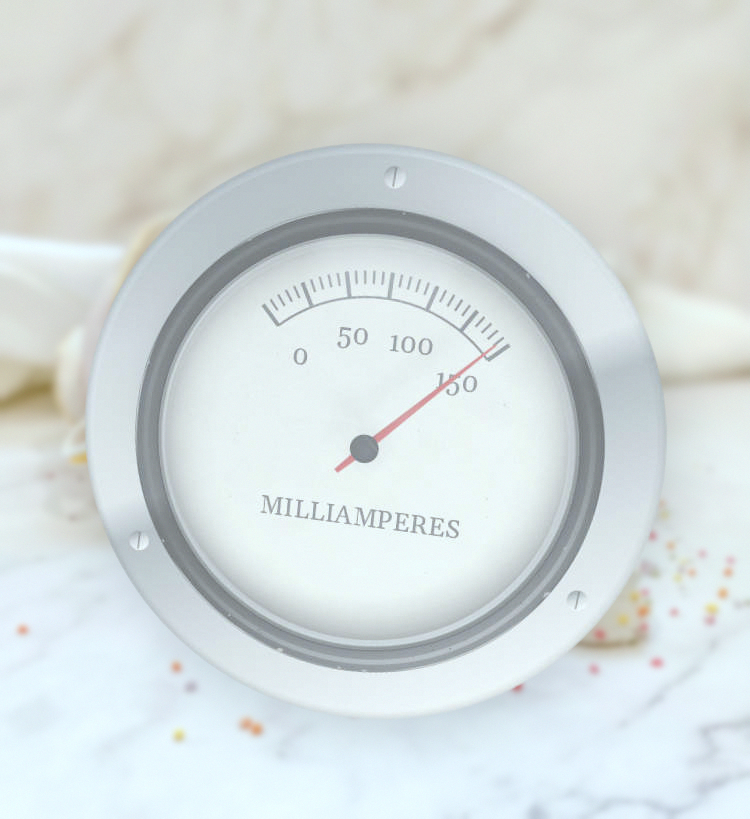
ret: 145,mA
